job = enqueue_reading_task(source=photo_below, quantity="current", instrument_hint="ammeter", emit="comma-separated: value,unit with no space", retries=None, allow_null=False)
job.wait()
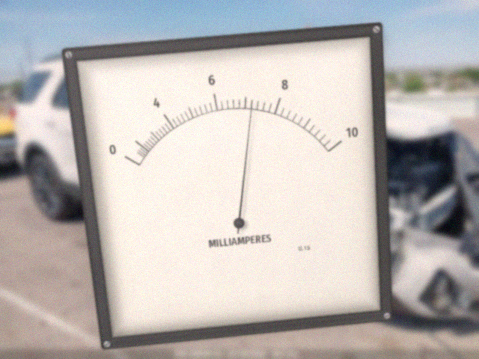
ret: 7.2,mA
